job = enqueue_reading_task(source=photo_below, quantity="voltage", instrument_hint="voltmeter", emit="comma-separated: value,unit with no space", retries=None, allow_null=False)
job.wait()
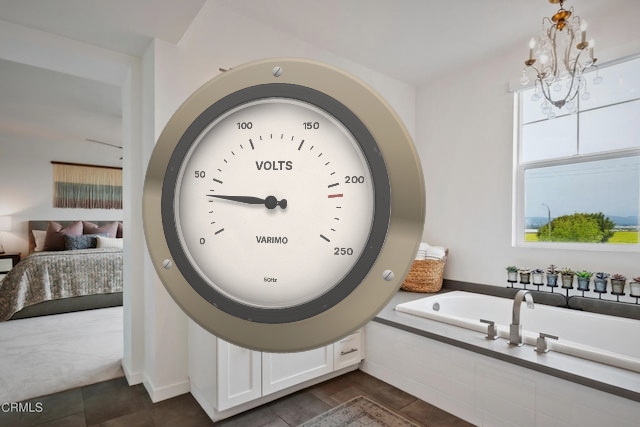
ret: 35,V
